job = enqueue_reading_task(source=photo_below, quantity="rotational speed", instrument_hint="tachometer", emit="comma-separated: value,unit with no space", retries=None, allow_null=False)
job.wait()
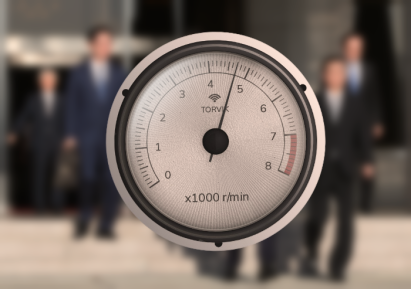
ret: 4700,rpm
